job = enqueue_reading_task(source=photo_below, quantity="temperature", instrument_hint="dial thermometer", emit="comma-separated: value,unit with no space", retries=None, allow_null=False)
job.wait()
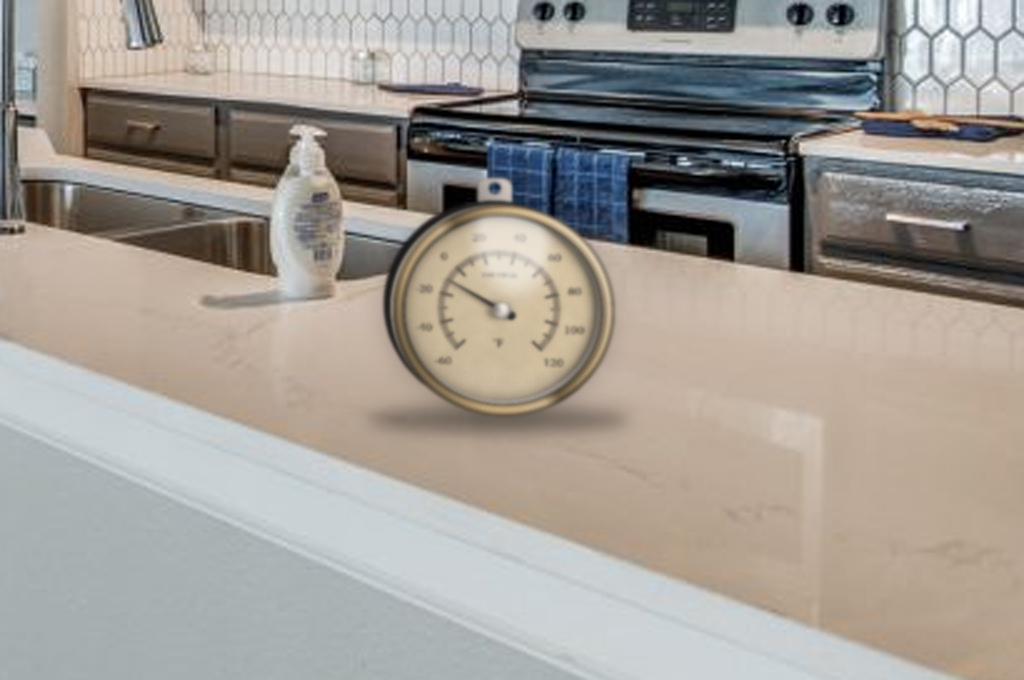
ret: -10,°F
